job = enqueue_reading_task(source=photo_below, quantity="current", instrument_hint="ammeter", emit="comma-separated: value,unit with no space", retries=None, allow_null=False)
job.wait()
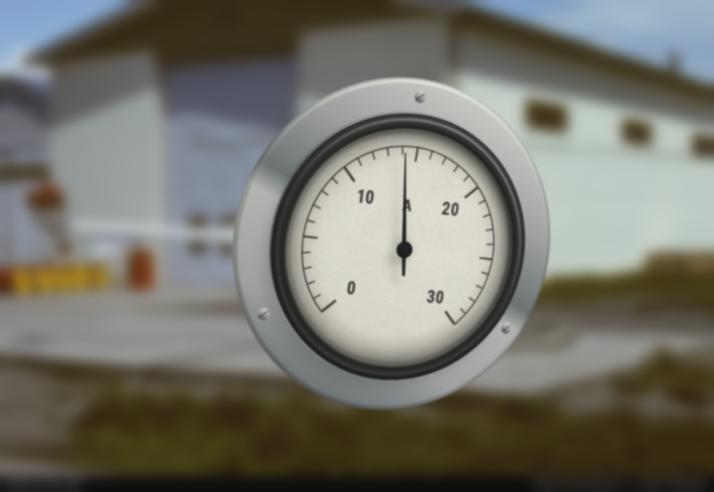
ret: 14,A
